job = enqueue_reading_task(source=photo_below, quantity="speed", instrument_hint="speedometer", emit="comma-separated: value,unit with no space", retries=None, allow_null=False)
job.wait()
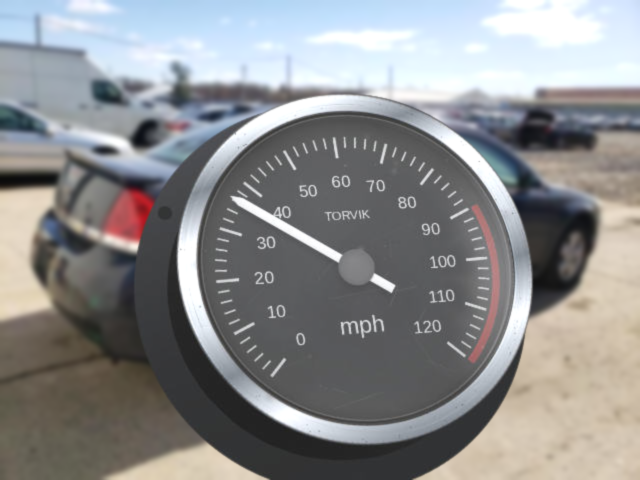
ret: 36,mph
